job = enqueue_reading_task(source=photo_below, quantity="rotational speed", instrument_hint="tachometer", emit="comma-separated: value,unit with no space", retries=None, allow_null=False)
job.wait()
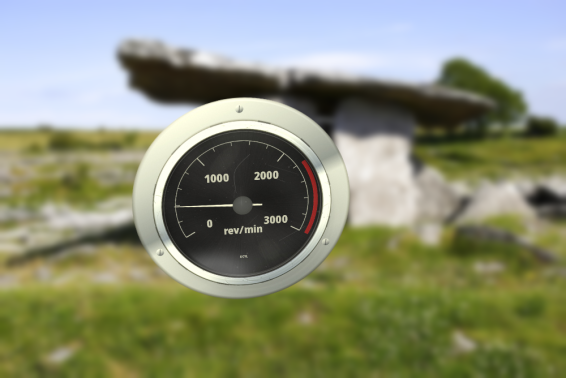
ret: 400,rpm
